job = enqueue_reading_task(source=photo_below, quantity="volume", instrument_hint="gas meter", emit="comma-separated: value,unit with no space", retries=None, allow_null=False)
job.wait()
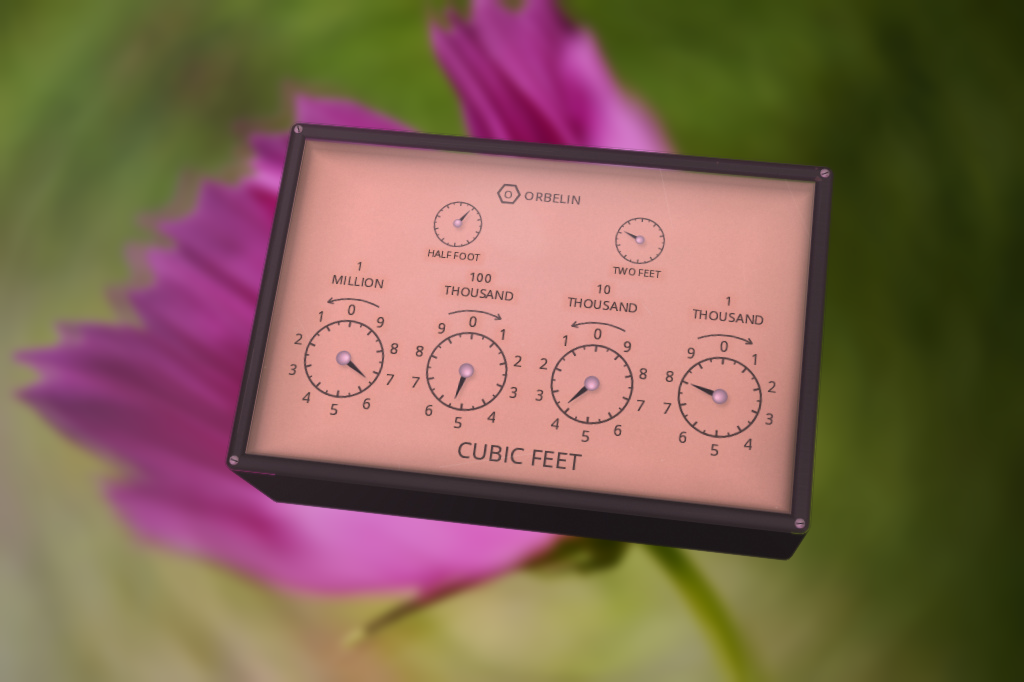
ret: 653800,ft³
